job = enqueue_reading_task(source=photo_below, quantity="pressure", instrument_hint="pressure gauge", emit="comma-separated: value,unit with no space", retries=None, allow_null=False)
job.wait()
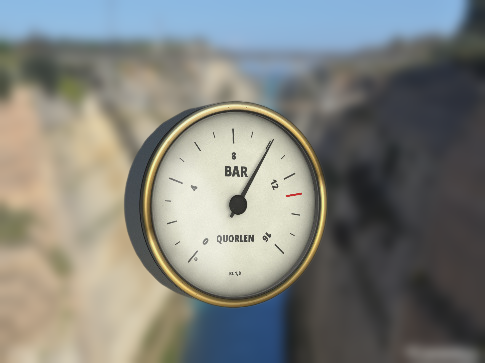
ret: 10,bar
